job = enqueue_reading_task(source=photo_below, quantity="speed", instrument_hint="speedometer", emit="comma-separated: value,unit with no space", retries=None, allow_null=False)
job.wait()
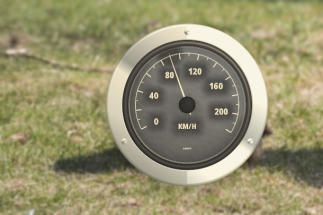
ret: 90,km/h
